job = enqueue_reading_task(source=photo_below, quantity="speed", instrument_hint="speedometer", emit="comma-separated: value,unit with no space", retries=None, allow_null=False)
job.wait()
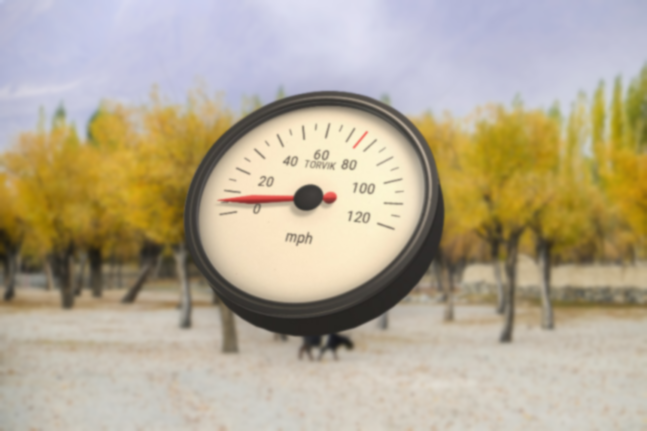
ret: 5,mph
